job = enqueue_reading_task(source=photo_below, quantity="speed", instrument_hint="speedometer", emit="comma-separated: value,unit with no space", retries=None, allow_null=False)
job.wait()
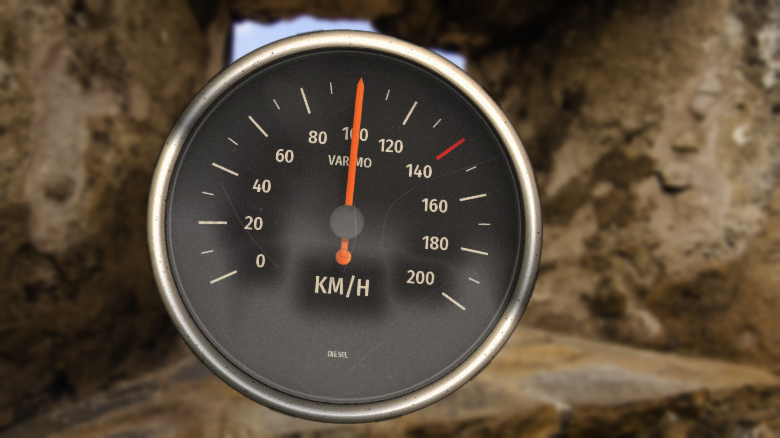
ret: 100,km/h
